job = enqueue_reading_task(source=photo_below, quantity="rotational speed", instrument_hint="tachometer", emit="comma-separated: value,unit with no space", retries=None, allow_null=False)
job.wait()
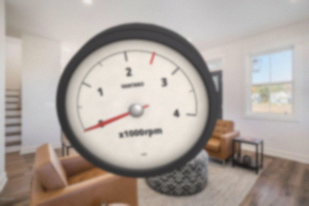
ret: 0,rpm
